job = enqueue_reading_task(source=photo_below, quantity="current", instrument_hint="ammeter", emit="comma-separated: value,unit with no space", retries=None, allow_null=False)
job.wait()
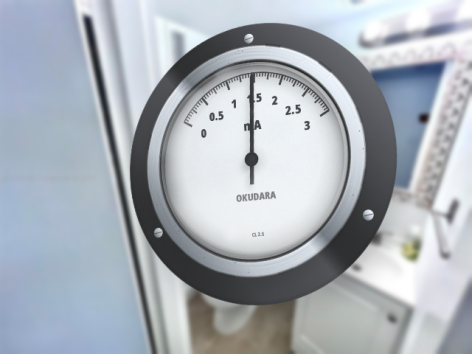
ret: 1.5,mA
